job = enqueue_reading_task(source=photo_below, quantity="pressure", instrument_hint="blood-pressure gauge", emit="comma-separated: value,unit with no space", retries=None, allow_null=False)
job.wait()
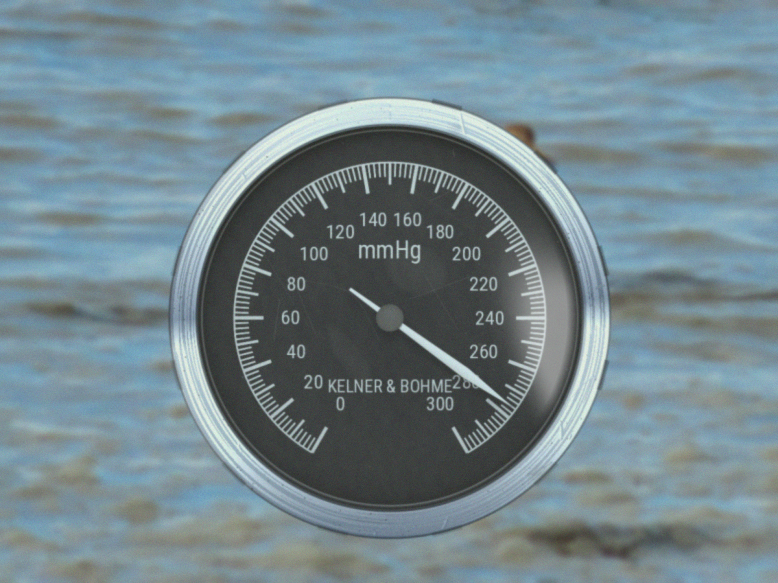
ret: 276,mmHg
